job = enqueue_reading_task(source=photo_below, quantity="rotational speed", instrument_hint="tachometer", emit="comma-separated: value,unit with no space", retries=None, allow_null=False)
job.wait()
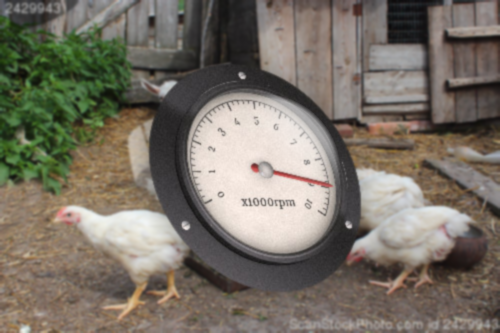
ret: 9000,rpm
